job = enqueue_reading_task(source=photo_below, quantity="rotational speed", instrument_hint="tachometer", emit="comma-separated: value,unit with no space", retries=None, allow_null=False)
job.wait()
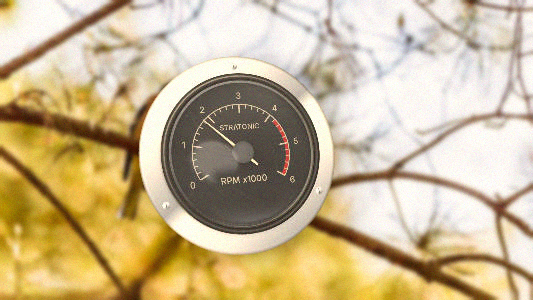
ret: 1800,rpm
